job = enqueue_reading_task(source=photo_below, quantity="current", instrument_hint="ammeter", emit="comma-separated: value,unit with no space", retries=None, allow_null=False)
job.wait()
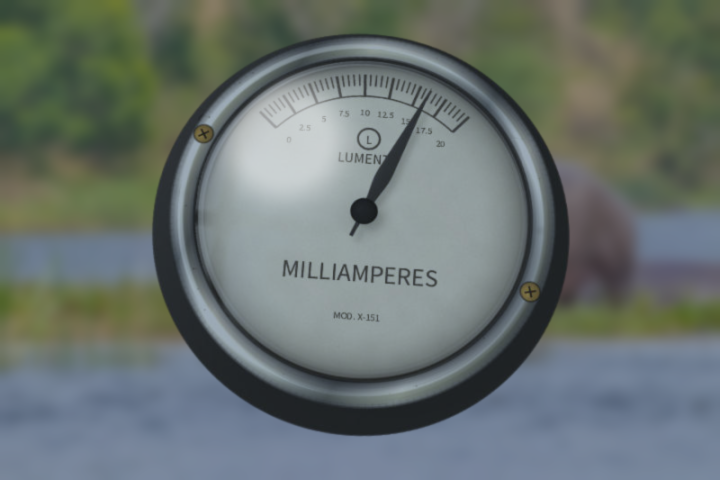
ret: 16,mA
